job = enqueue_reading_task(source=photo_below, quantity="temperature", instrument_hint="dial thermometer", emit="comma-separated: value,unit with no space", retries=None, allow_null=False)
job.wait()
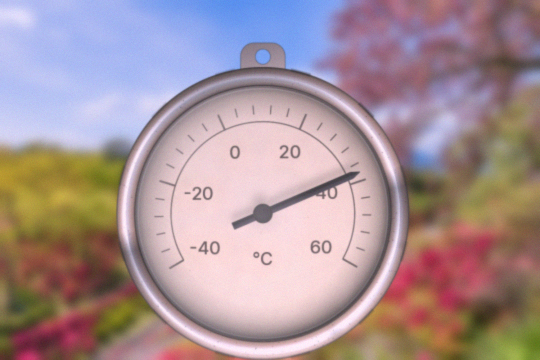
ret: 38,°C
